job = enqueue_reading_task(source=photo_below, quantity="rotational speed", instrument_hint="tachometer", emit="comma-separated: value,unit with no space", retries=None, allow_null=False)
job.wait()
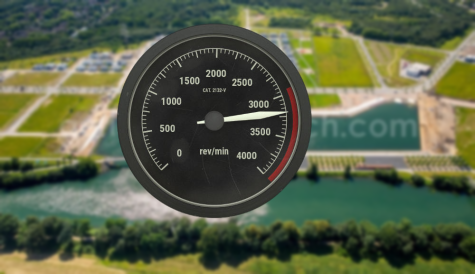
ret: 3200,rpm
